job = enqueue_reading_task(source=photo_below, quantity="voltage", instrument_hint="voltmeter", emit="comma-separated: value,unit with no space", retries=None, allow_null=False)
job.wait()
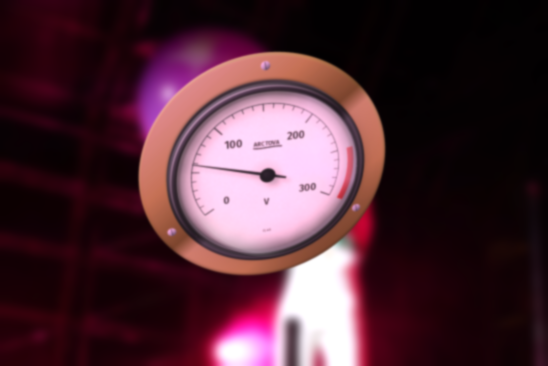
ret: 60,V
